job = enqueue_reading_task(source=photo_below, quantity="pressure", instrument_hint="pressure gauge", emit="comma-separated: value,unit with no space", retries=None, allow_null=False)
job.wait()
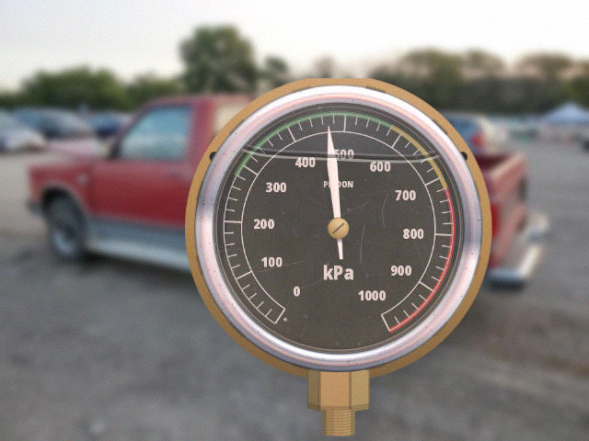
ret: 470,kPa
